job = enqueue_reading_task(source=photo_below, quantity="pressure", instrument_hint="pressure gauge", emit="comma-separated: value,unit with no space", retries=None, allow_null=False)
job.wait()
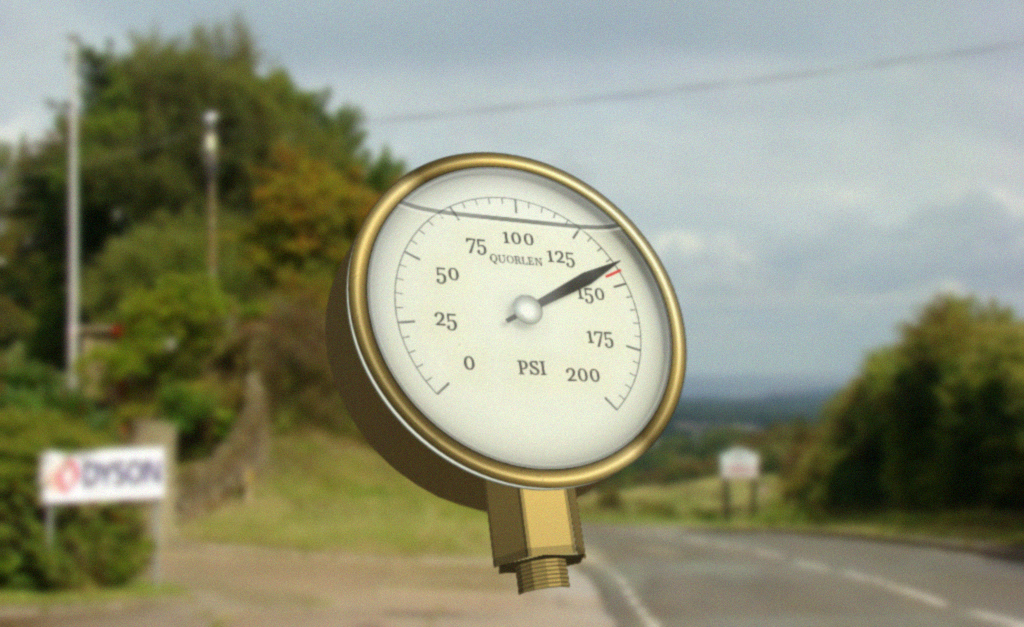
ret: 142.5,psi
